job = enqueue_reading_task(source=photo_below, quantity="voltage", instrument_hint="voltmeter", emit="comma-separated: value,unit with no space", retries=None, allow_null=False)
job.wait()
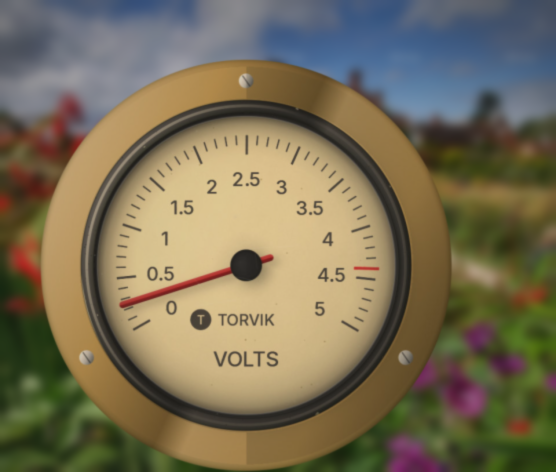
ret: 0.25,V
